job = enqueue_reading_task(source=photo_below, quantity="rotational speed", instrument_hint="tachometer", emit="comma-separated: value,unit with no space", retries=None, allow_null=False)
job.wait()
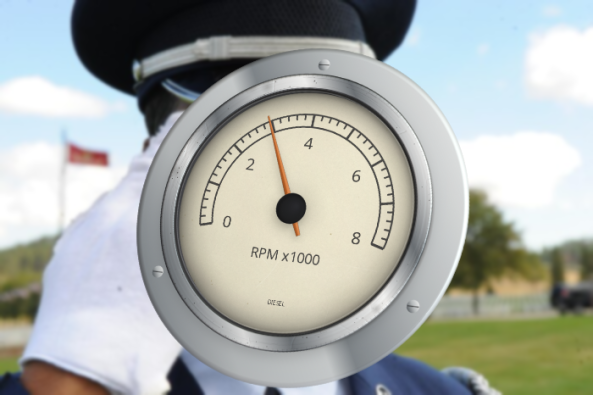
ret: 3000,rpm
